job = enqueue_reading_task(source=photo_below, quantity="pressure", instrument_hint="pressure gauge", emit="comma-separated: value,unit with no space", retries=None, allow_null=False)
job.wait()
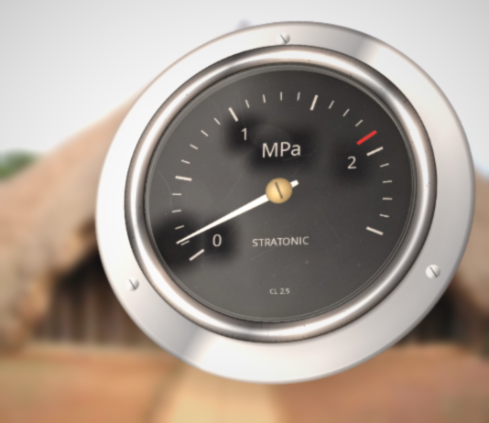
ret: 0.1,MPa
